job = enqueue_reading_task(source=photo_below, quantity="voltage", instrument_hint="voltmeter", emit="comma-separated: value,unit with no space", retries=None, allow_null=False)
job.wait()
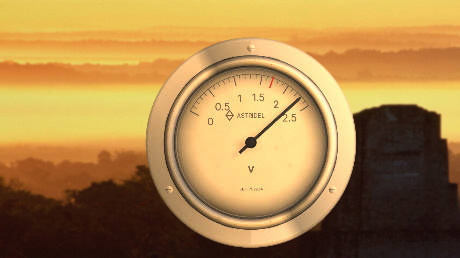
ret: 2.3,V
